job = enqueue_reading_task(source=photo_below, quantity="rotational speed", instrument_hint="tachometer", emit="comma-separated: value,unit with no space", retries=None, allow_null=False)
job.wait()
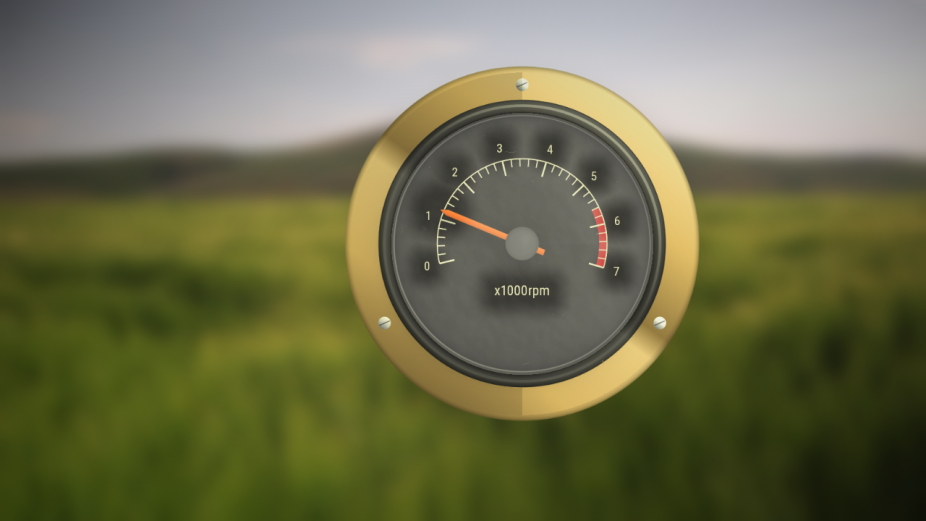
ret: 1200,rpm
